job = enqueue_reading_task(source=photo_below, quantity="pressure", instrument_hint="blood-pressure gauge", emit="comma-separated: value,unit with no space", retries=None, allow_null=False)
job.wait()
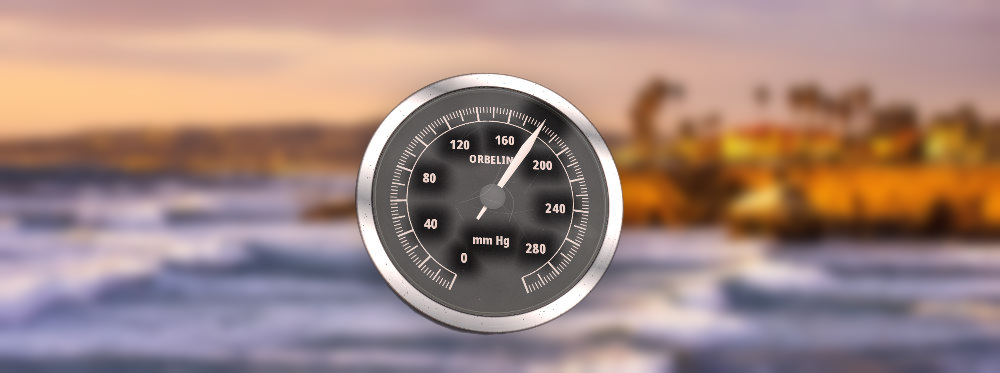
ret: 180,mmHg
